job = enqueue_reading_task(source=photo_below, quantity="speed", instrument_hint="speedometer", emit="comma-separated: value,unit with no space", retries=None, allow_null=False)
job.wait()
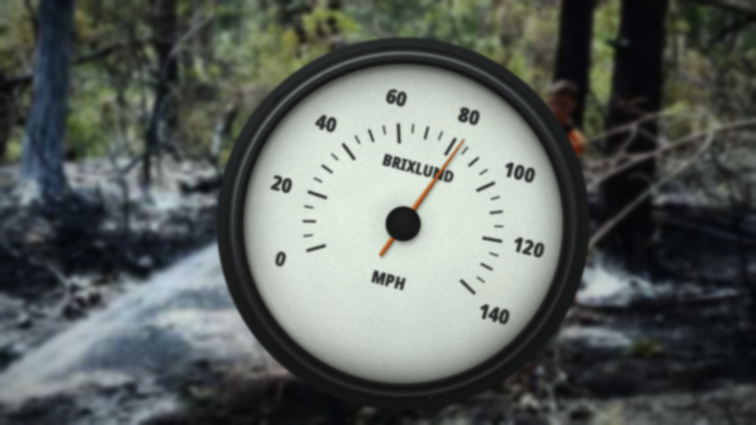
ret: 82.5,mph
